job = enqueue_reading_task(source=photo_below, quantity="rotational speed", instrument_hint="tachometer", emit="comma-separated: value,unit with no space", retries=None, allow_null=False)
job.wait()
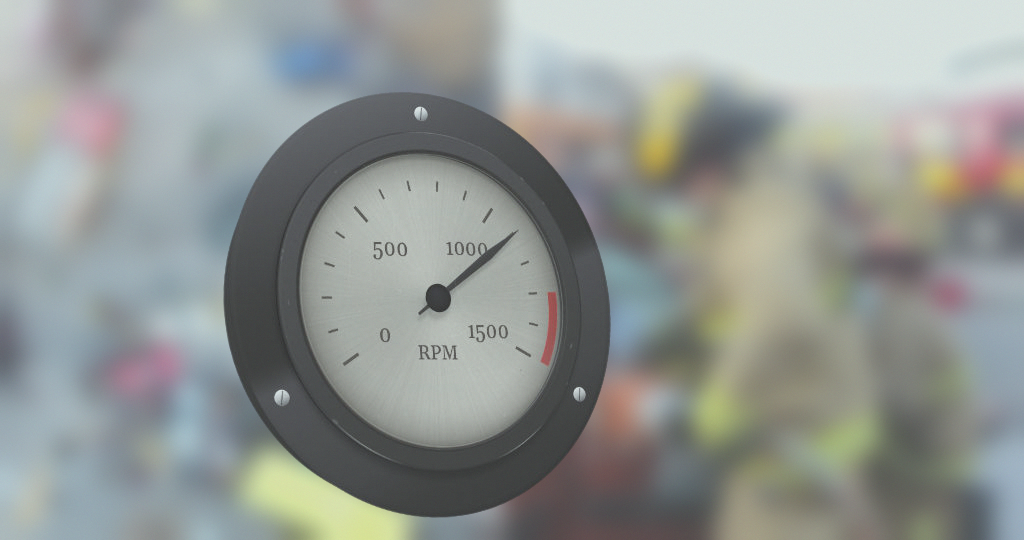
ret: 1100,rpm
